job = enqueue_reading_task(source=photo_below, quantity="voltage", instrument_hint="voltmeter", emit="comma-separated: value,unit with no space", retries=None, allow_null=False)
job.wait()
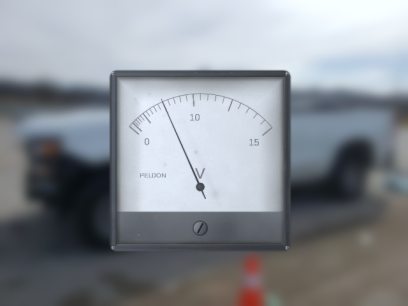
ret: 7.5,V
